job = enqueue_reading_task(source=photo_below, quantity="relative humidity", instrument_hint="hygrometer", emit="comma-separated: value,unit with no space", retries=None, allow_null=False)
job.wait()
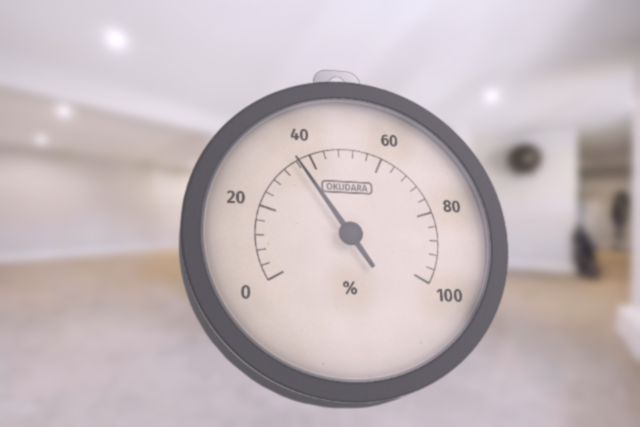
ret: 36,%
